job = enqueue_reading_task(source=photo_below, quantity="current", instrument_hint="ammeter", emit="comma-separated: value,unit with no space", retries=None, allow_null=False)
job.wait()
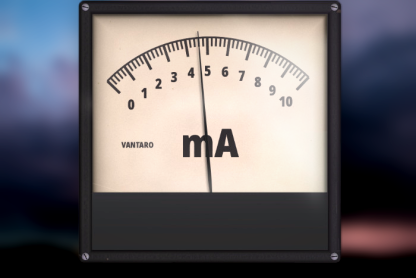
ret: 4.6,mA
